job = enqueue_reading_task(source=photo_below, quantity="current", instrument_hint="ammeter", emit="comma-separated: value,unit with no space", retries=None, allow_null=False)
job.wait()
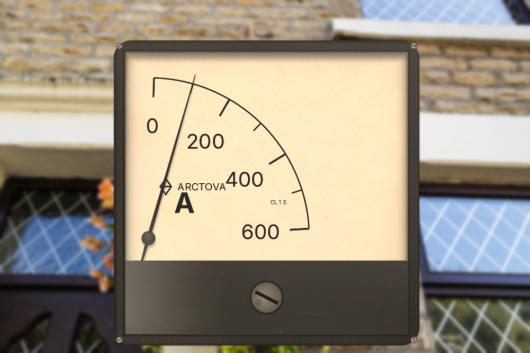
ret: 100,A
